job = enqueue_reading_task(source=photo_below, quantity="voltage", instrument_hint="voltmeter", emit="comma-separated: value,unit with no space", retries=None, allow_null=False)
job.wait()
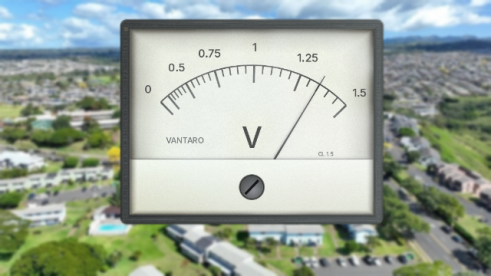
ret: 1.35,V
